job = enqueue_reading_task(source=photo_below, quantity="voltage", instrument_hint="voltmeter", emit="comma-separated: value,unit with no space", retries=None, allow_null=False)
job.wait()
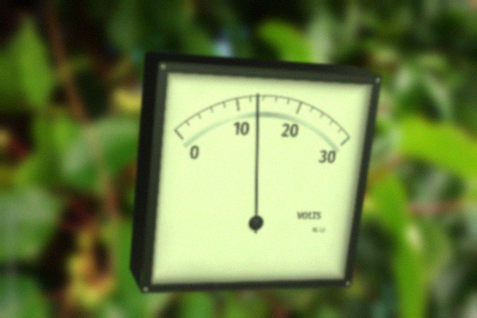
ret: 13,V
